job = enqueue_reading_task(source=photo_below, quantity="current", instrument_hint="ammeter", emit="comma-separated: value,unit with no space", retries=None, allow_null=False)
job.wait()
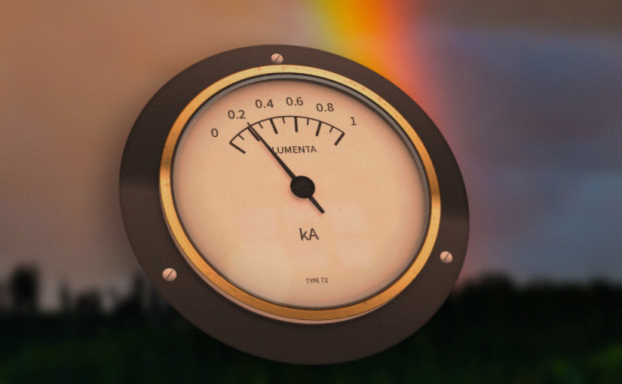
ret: 0.2,kA
